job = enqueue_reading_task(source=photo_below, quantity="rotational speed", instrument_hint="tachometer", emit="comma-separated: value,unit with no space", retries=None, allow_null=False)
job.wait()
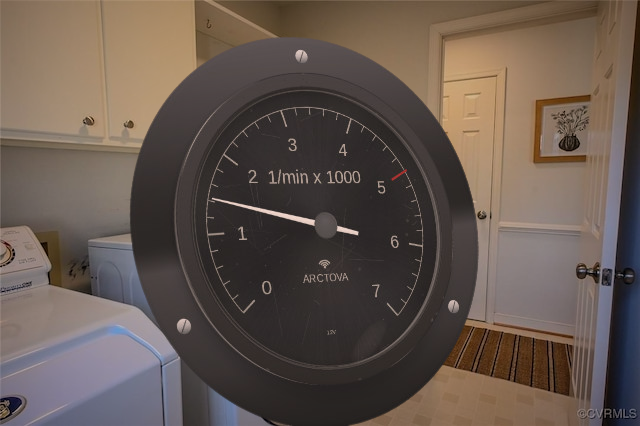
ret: 1400,rpm
